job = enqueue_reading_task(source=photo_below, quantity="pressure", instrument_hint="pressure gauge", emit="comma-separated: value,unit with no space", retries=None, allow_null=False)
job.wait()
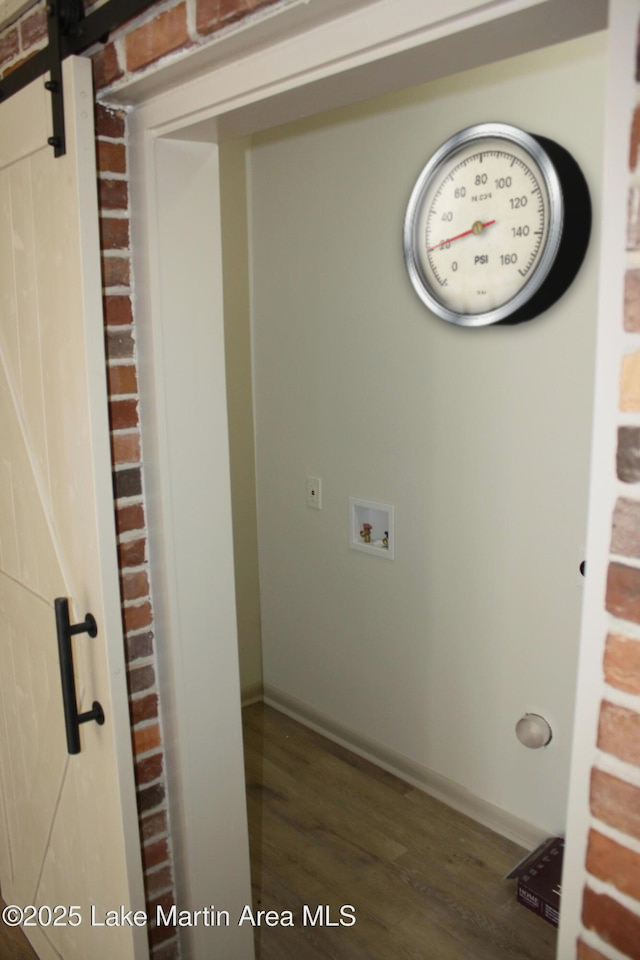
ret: 20,psi
